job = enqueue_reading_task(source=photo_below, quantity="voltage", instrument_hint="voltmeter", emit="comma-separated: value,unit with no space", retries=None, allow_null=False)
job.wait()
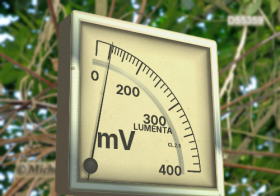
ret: 100,mV
